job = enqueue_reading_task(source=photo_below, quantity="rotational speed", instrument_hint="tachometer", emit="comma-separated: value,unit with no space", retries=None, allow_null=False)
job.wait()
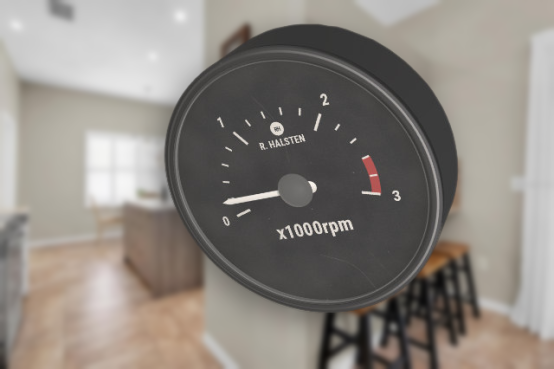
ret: 200,rpm
